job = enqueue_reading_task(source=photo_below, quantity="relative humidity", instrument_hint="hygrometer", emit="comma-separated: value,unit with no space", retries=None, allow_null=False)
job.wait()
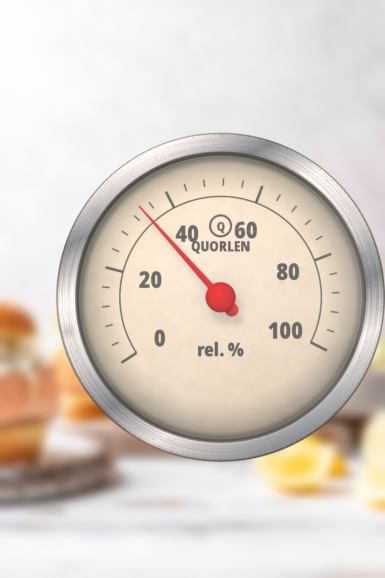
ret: 34,%
